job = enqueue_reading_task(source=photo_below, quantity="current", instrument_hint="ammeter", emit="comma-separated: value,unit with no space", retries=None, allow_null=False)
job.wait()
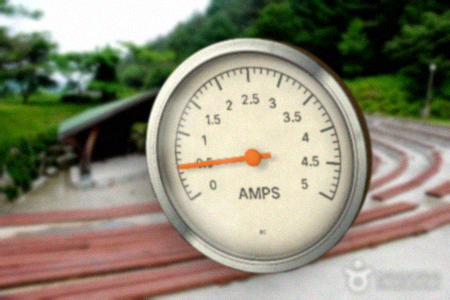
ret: 0.5,A
